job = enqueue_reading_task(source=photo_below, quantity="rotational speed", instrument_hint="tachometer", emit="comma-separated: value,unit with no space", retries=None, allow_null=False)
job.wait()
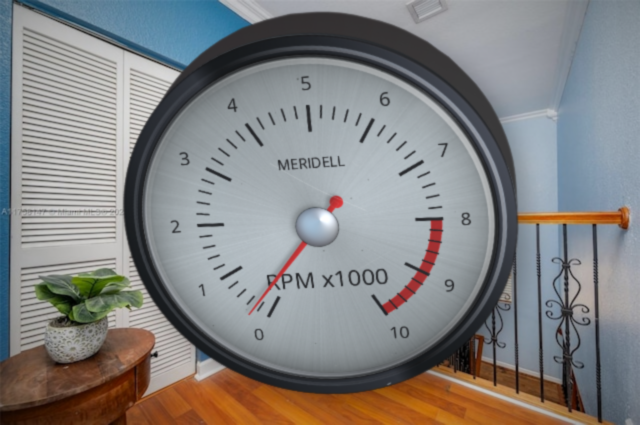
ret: 300,rpm
